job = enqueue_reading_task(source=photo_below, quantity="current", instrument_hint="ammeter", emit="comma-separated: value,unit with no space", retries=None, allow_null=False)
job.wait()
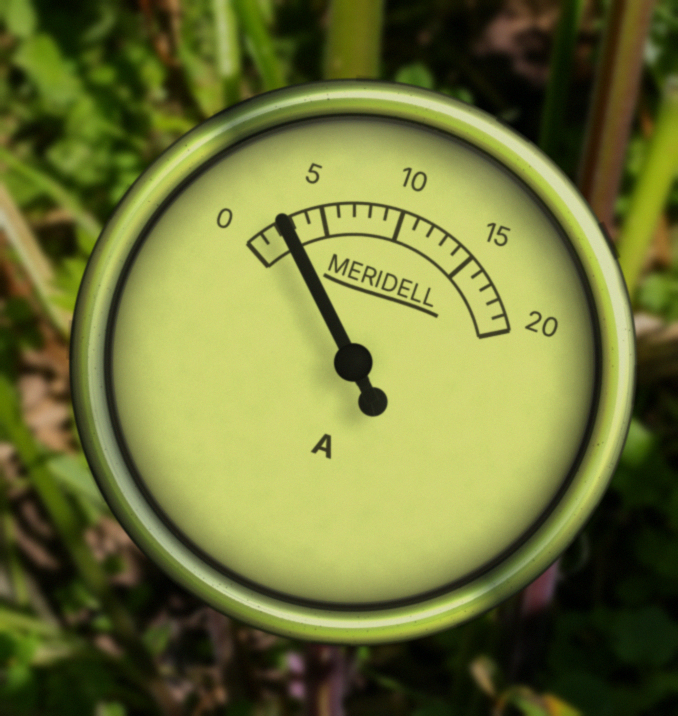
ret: 2.5,A
